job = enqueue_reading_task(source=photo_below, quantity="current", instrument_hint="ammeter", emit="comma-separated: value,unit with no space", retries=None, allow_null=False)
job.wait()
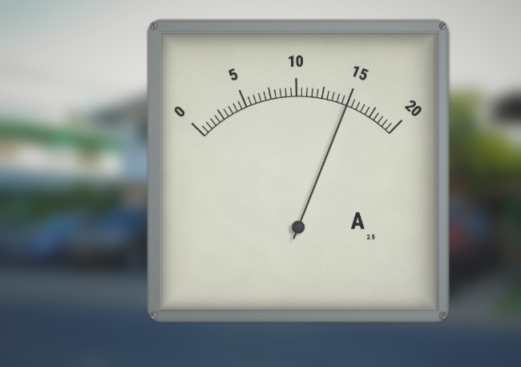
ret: 15,A
